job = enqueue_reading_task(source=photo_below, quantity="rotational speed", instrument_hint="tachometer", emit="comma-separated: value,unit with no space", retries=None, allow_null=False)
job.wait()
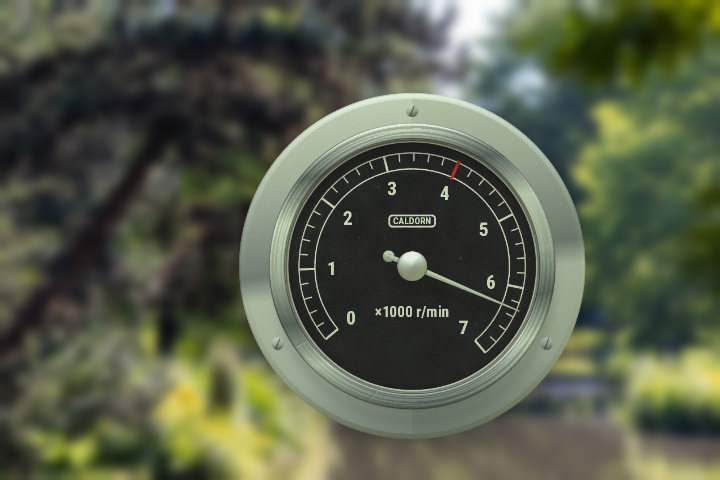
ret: 6300,rpm
